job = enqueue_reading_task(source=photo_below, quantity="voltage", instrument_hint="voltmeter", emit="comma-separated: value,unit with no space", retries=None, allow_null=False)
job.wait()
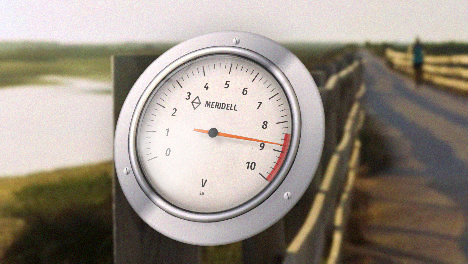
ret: 8.8,V
